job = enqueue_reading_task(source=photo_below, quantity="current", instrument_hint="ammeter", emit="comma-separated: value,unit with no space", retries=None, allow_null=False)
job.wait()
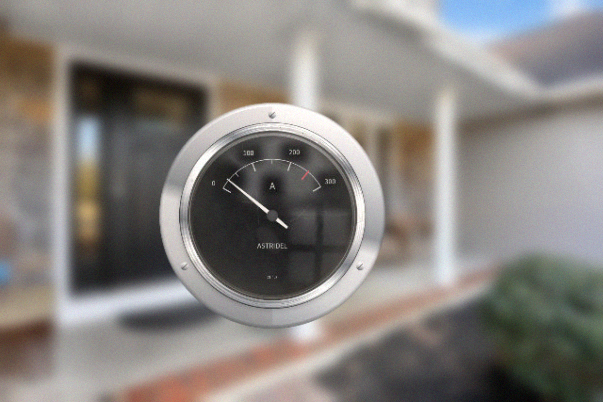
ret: 25,A
